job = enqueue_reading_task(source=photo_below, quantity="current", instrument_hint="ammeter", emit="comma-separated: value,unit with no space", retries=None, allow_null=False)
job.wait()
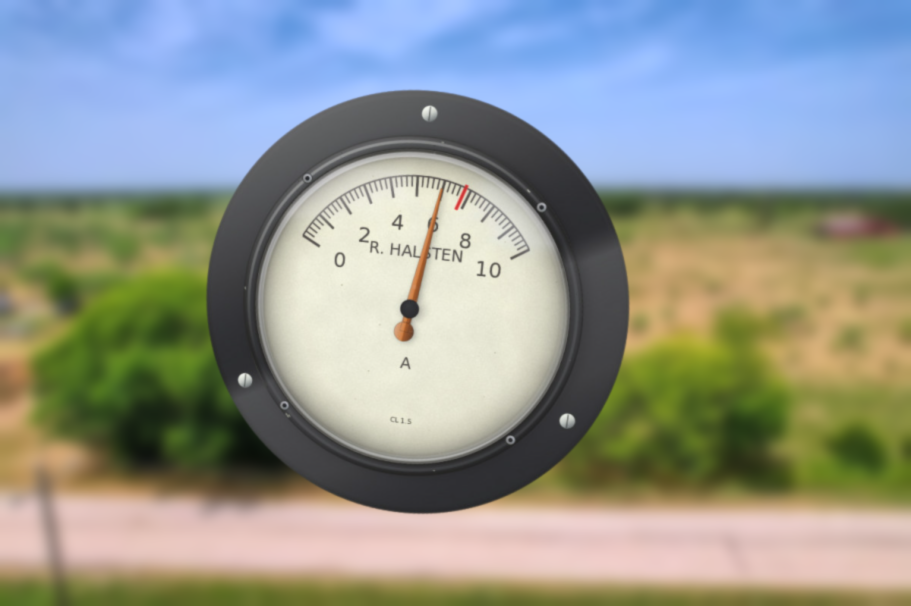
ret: 6,A
